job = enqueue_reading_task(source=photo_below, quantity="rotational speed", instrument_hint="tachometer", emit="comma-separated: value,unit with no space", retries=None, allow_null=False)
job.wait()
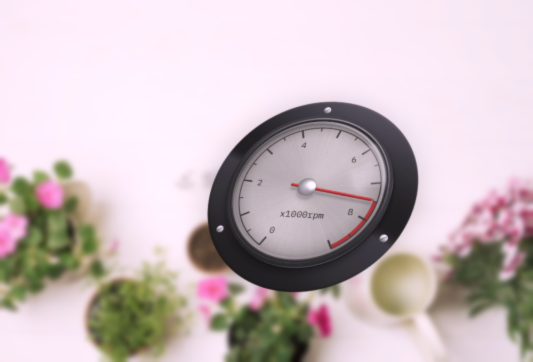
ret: 7500,rpm
